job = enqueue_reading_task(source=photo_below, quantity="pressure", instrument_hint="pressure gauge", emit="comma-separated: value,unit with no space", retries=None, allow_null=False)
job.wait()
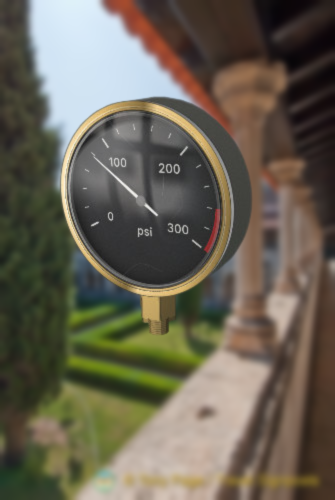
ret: 80,psi
